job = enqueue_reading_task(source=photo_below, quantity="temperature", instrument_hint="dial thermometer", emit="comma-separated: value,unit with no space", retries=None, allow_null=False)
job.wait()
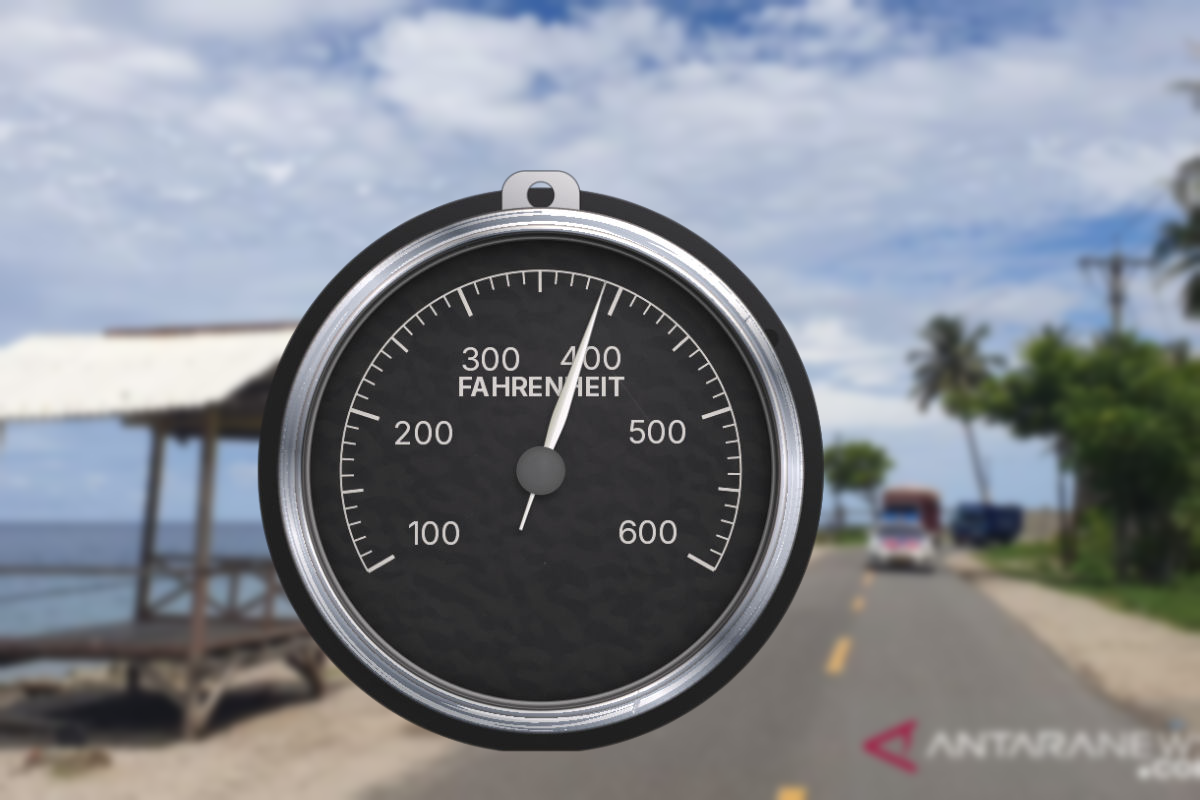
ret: 390,°F
